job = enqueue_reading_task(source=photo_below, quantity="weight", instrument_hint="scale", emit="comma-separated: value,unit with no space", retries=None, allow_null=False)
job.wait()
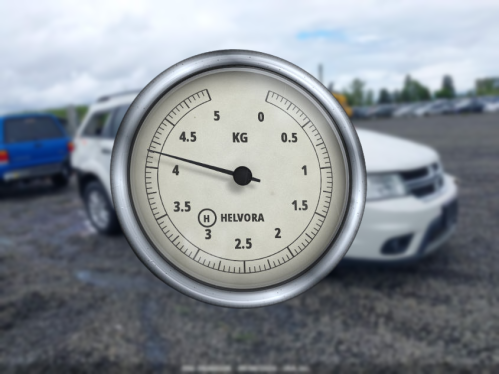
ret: 4.15,kg
